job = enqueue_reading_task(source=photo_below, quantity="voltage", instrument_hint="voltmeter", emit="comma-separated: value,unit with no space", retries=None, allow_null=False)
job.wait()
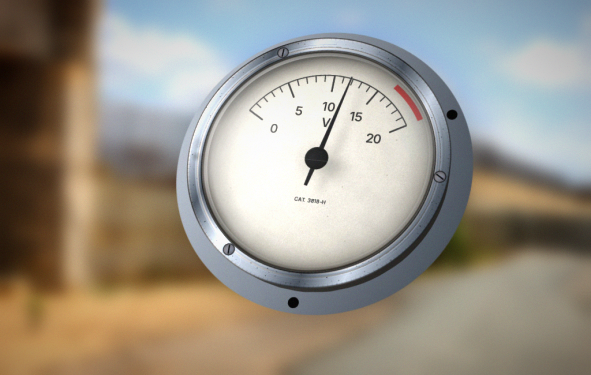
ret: 12,V
